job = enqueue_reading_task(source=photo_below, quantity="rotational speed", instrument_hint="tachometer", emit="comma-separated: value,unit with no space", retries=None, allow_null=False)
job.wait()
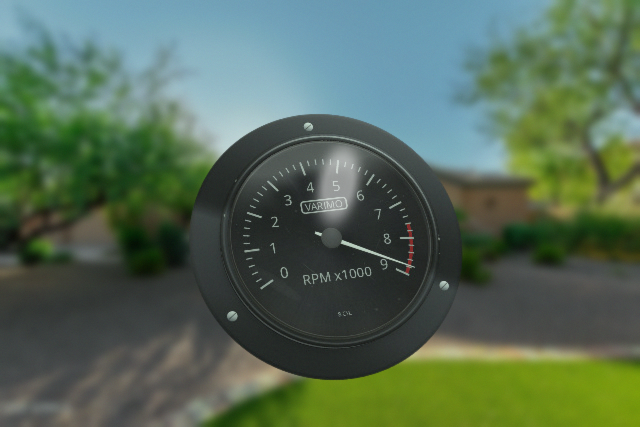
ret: 8800,rpm
